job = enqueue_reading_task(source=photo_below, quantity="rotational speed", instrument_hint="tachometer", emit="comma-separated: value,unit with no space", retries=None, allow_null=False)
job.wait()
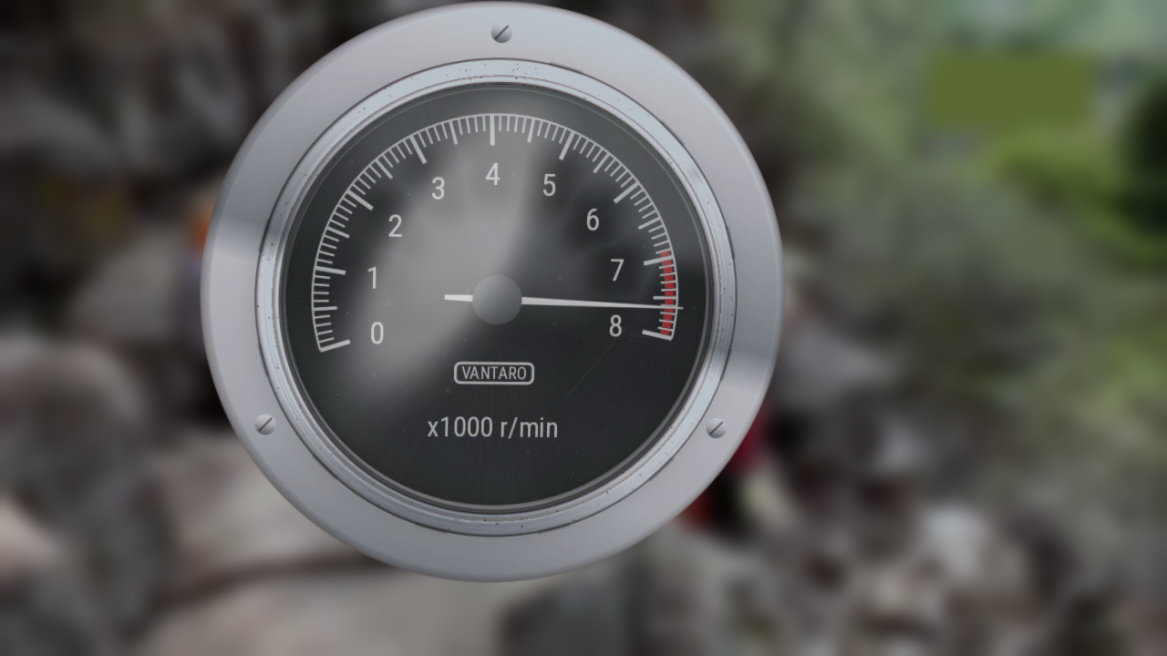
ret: 7600,rpm
